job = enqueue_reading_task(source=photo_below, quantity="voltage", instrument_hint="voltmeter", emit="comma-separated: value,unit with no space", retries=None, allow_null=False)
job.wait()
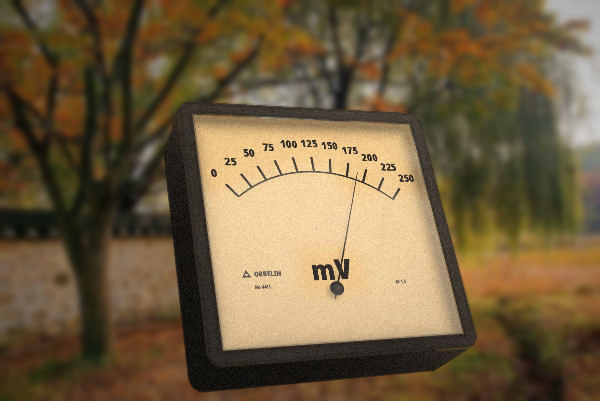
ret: 187.5,mV
